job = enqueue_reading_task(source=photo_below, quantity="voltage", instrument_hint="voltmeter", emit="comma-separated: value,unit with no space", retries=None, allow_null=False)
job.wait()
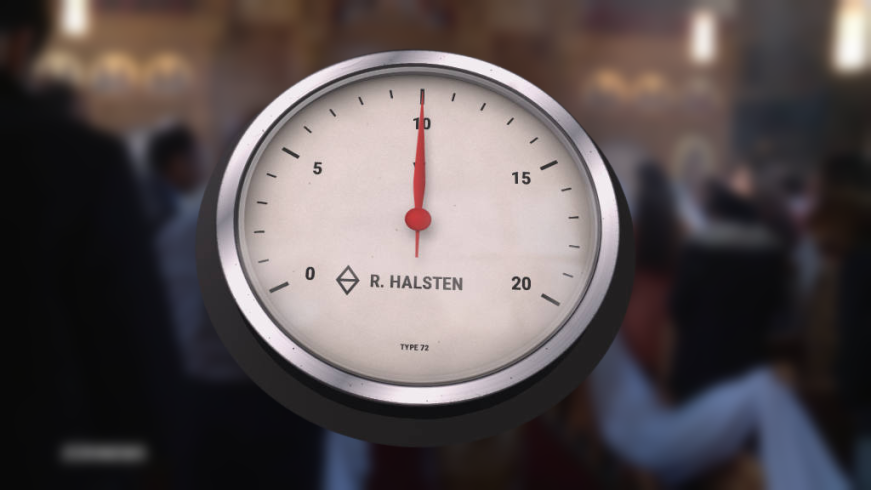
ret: 10,V
